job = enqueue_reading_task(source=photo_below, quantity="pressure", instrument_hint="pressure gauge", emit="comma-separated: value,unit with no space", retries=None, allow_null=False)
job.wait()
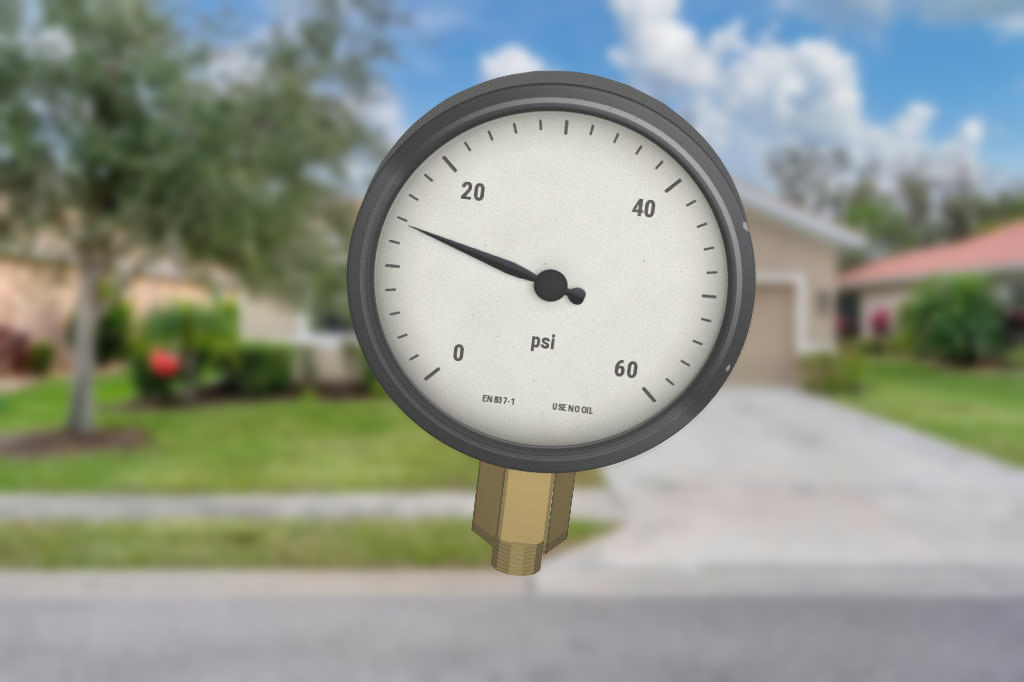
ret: 14,psi
